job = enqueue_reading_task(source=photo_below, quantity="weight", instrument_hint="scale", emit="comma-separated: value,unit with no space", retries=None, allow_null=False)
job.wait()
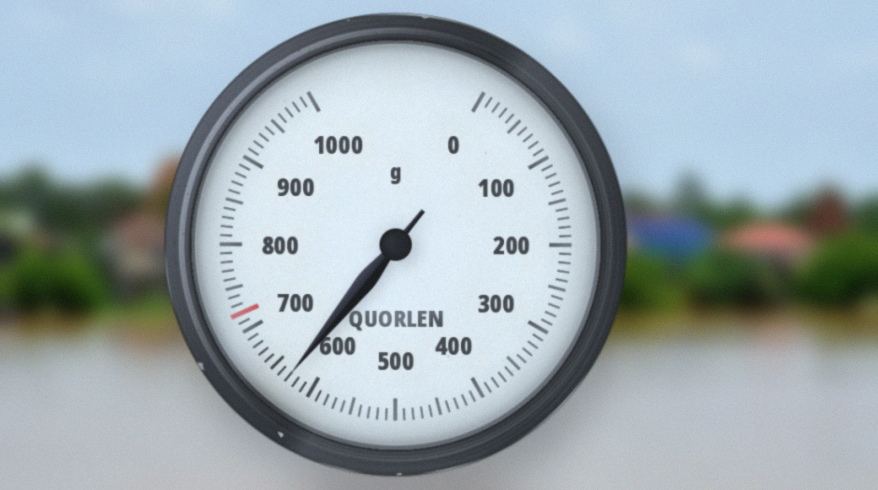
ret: 630,g
